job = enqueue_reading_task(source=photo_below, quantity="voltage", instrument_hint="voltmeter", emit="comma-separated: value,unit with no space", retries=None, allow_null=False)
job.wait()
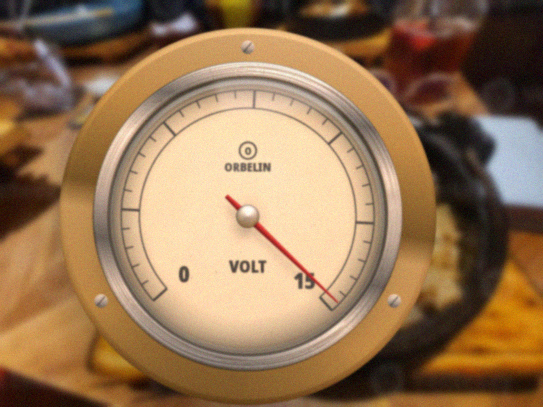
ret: 14.75,V
